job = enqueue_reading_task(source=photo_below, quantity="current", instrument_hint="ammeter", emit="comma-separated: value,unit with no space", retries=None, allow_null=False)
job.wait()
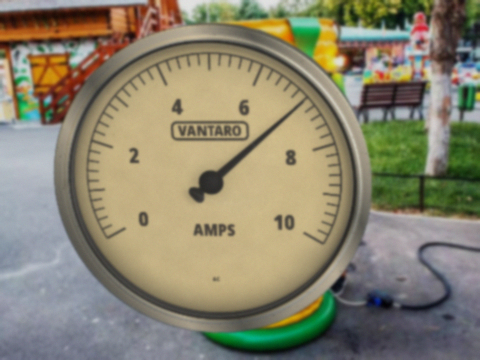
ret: 7,A
